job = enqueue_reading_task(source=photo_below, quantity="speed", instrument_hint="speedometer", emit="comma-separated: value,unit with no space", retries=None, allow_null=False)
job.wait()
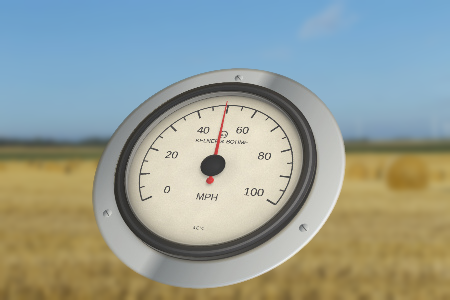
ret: 50,mph
